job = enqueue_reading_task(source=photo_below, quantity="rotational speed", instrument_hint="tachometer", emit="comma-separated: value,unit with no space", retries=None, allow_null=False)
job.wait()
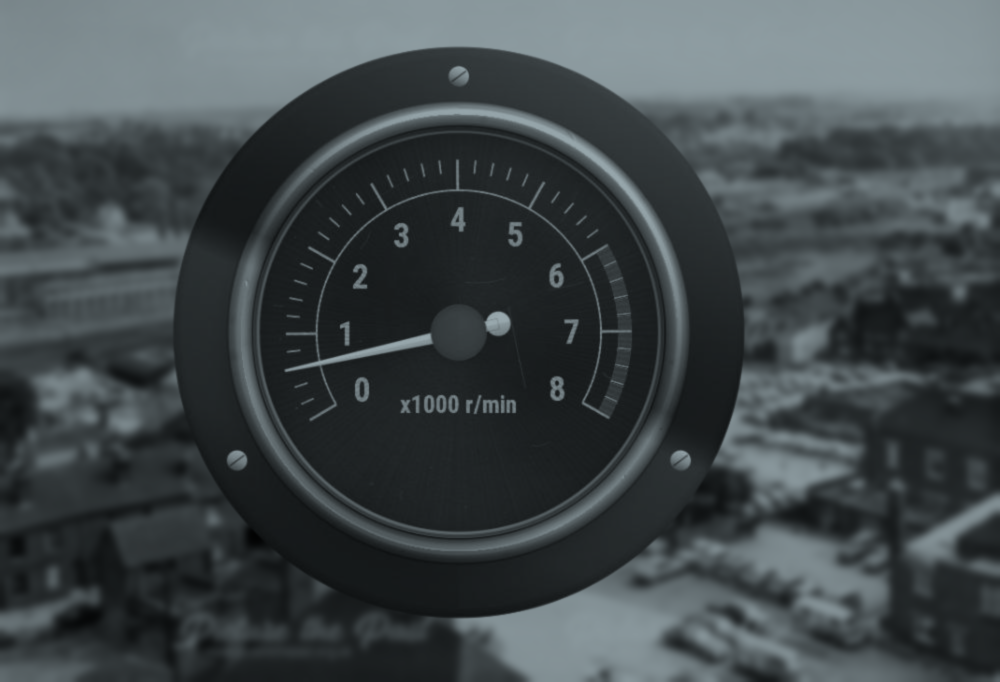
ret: 600,rpm
